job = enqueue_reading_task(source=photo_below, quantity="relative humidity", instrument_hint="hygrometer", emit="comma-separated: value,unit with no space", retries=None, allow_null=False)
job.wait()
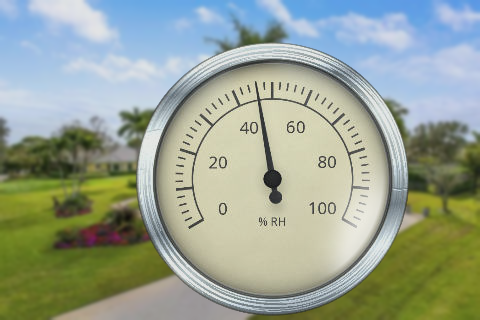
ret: 46,%
